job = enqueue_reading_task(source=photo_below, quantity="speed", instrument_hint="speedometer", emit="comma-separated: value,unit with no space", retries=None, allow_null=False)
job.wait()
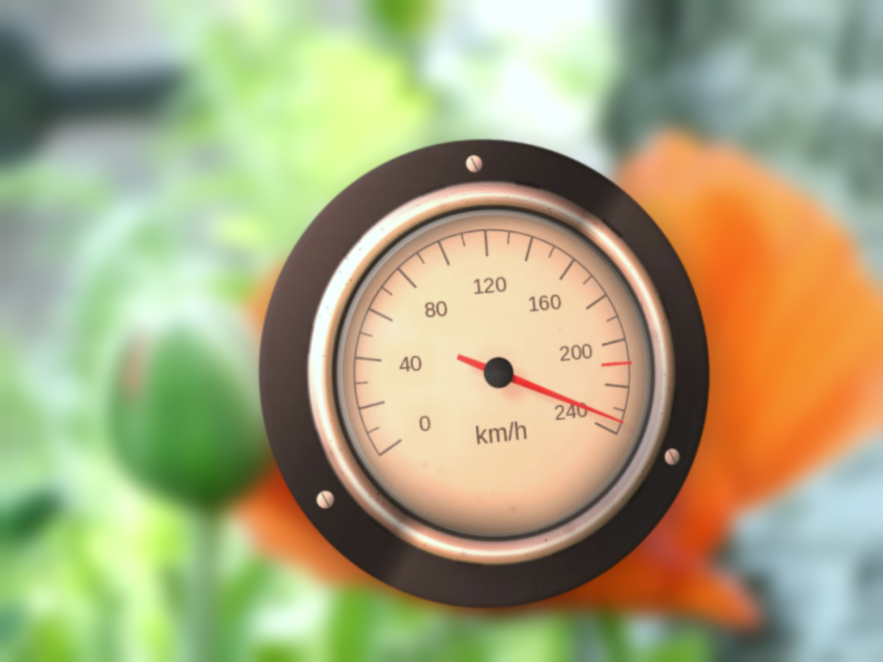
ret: 235,km/h
